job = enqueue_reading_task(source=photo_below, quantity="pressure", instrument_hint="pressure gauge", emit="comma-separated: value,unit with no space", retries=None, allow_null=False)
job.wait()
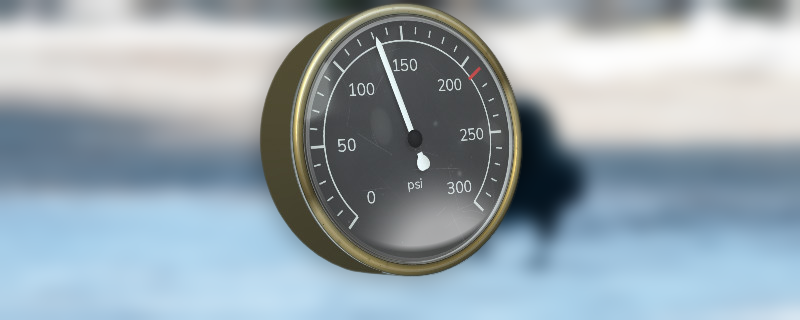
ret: 130,psi
